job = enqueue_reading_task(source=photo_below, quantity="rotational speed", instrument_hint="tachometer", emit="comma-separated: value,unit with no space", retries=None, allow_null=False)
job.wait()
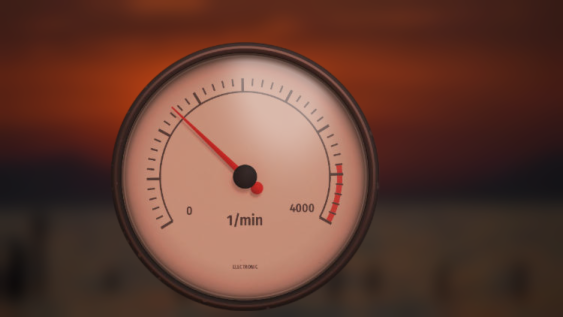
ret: 1250,rpm
